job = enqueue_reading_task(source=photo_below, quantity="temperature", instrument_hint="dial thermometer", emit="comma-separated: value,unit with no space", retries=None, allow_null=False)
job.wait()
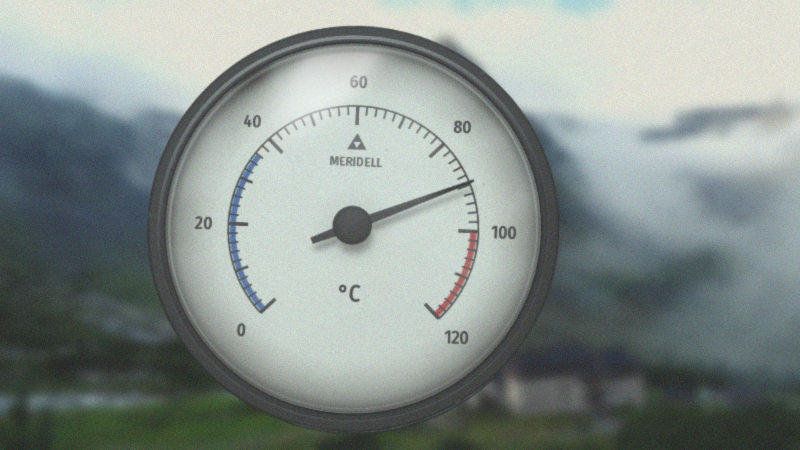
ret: 90,°C
